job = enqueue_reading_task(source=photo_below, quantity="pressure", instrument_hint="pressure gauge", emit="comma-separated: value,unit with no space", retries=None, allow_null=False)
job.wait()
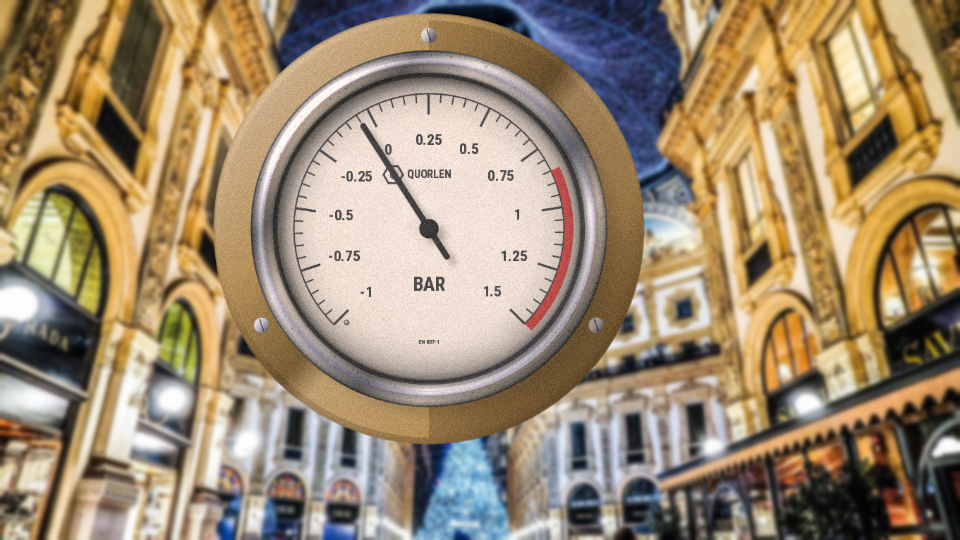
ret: -0.05,bar
